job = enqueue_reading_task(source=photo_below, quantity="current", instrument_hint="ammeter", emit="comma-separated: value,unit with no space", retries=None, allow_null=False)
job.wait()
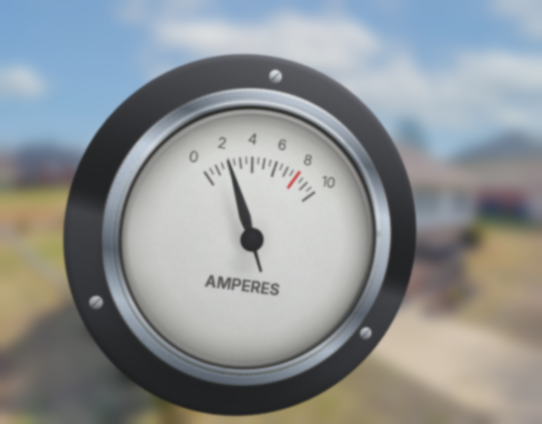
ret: 2,A
